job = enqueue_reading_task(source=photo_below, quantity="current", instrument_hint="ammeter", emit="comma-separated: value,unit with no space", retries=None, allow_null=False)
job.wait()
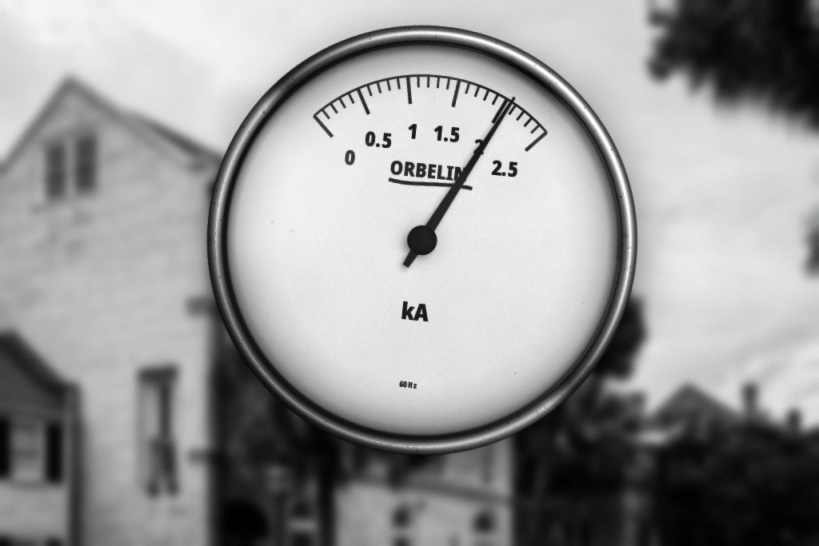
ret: 2.05,kA
